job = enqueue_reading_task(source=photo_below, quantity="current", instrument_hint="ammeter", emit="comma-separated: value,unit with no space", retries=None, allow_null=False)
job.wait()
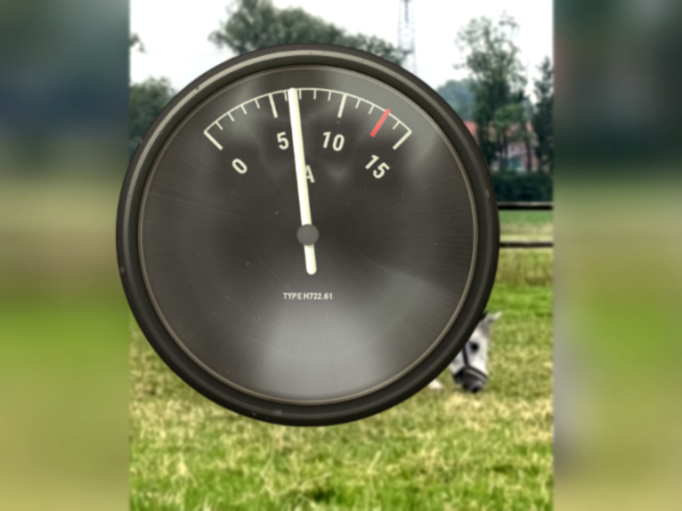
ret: 6.5,A
